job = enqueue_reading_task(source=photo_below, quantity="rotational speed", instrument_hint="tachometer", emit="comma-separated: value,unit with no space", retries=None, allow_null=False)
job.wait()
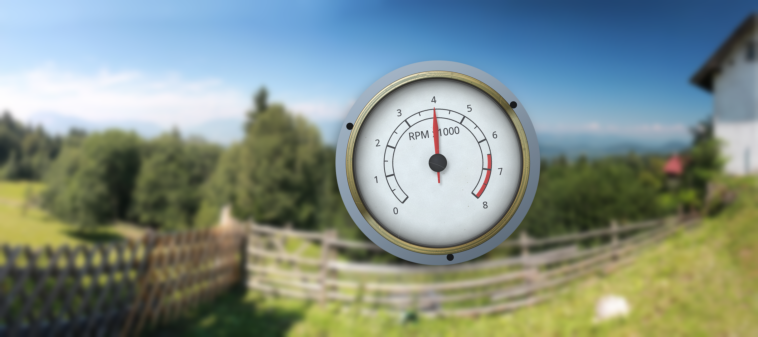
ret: 4000,rpm
